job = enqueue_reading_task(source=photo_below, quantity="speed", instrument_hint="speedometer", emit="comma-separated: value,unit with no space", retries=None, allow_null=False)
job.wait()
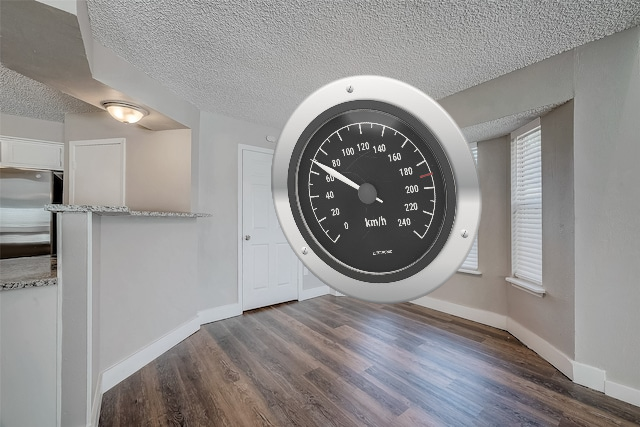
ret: 70,km/h
